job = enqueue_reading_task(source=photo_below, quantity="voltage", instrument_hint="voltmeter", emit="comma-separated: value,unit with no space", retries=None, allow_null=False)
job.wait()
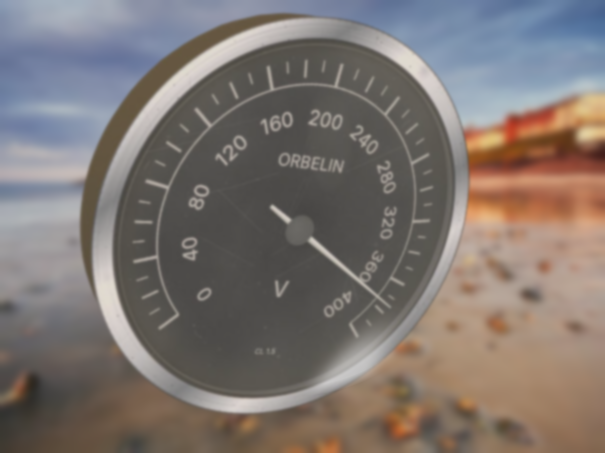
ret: 375,V
